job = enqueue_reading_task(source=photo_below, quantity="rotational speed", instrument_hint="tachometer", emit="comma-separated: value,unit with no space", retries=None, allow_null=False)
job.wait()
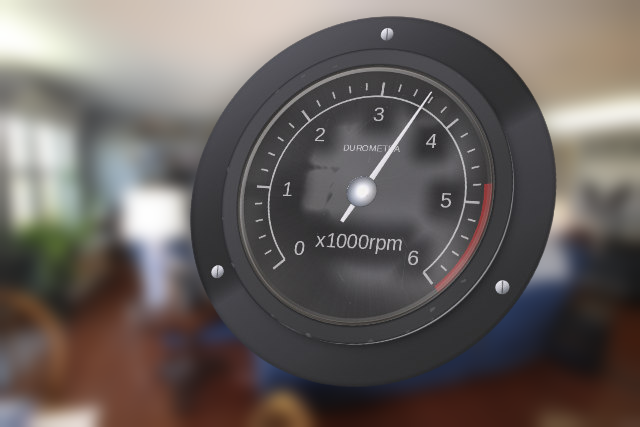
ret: 3600,rpm
